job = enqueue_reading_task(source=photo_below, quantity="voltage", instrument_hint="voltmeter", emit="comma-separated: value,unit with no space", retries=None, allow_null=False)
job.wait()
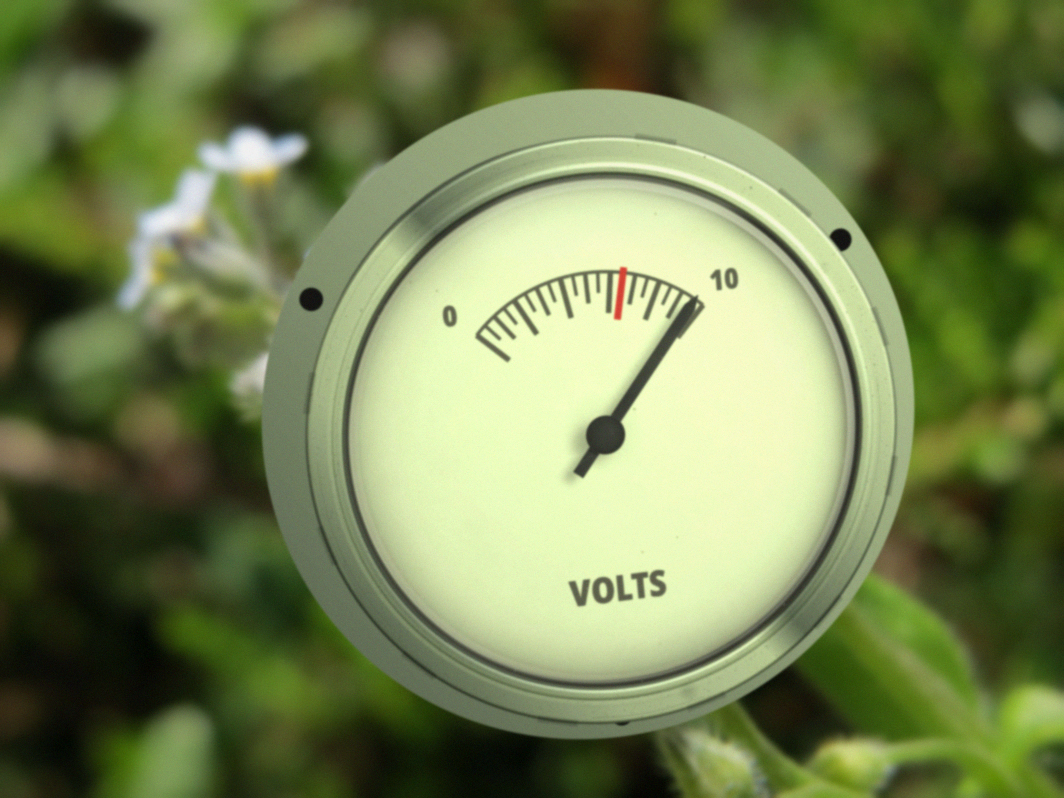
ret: 9.5,V
